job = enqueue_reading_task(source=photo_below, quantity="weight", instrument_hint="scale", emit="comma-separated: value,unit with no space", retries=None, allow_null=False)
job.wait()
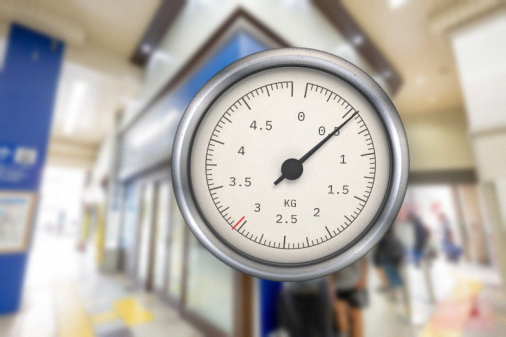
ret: 0.55,kg
